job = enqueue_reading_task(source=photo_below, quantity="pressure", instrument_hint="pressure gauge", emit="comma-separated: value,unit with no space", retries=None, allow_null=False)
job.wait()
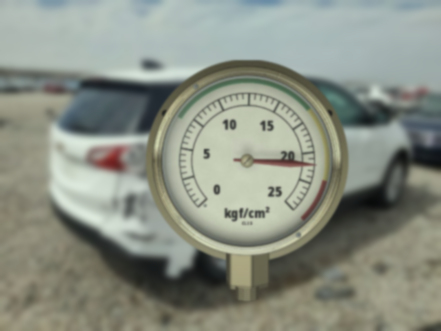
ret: 21,kg/cm²
